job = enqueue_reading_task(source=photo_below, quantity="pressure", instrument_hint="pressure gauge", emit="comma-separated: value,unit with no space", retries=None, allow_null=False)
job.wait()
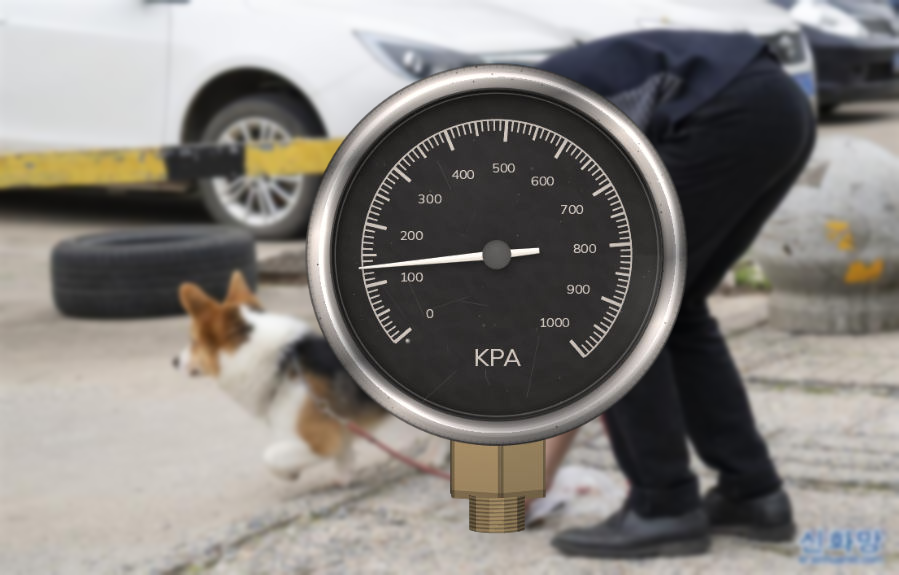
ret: 130,kPa
